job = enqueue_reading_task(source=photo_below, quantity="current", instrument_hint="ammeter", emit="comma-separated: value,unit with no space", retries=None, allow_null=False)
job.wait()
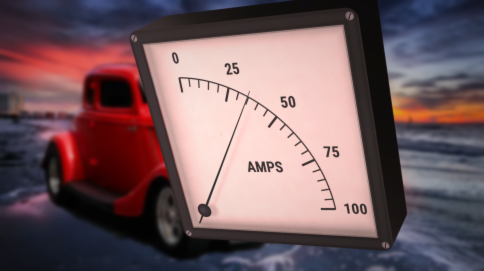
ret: 35,A
